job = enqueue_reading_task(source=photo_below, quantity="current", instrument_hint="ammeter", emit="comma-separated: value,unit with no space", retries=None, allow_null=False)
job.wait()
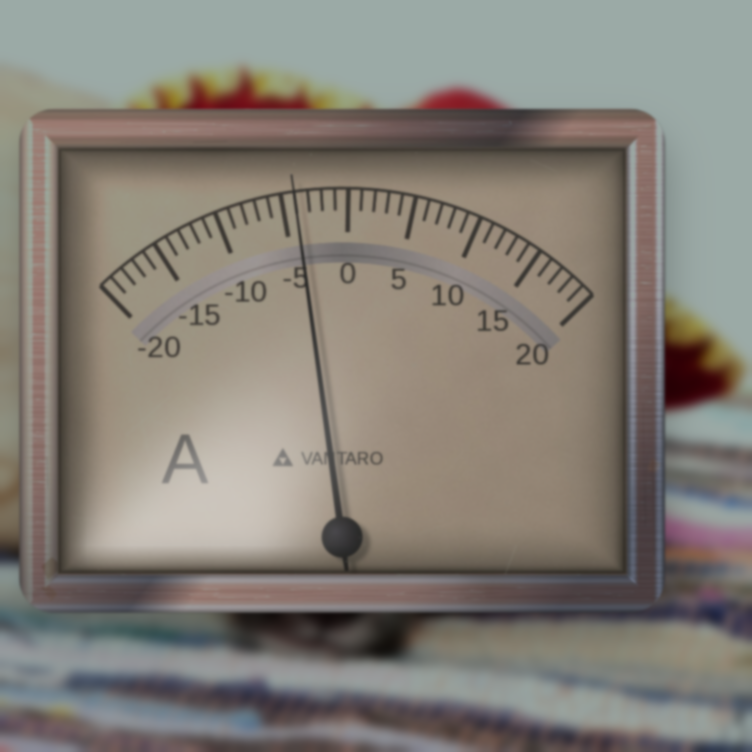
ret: -4,A
